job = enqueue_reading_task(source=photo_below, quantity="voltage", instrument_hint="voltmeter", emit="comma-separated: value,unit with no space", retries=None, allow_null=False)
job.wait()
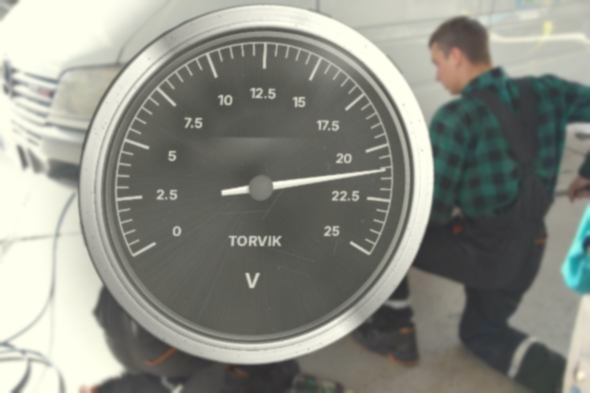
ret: 21,V
